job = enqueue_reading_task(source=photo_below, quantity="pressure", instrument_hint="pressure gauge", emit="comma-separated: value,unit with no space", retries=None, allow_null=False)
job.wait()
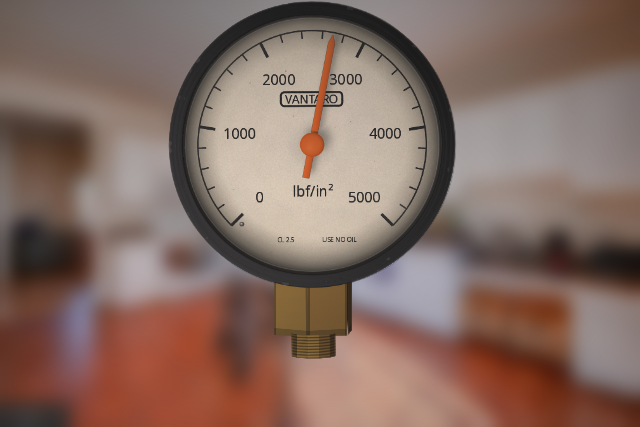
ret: 2700,psi
